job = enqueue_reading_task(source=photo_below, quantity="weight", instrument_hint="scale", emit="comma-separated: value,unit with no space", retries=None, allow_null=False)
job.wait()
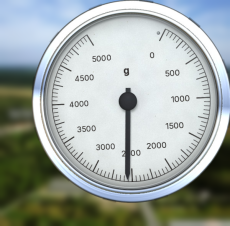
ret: 2550,g
